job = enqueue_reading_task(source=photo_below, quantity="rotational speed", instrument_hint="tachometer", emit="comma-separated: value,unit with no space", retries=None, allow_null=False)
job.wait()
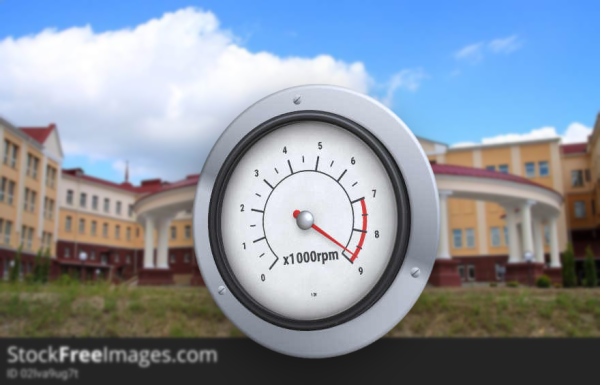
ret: 8750,rpm
